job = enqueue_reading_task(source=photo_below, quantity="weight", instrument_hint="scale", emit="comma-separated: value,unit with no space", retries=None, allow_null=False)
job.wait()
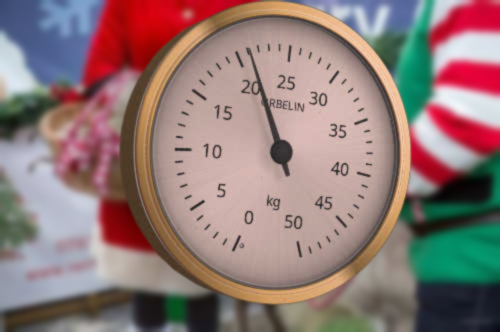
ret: 21,kg
